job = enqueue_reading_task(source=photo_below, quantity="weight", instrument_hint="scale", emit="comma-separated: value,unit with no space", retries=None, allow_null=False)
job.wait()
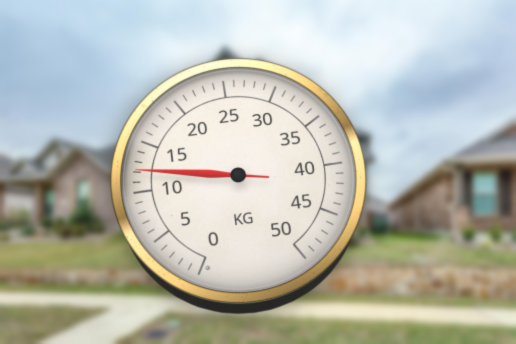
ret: 12,kg
